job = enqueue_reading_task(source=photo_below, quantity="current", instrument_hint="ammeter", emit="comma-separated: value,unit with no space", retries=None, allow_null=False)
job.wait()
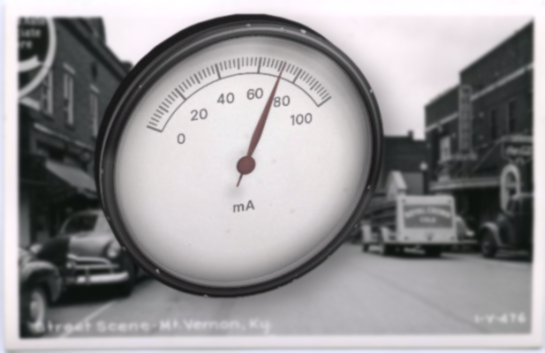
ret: 70,mA
